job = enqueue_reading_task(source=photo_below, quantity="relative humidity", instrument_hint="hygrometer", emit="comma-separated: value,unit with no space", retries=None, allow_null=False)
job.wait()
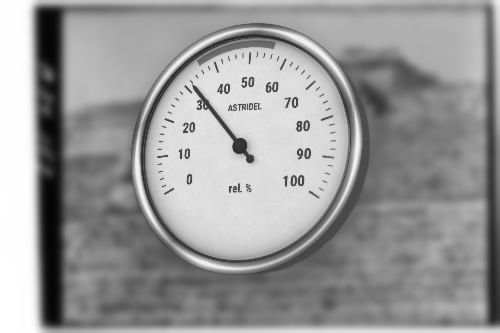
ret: 32,%
